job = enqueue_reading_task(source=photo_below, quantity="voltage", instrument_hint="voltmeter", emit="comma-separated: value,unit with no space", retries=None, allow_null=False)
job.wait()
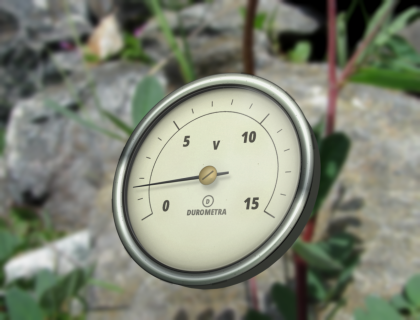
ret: 1.5,V
